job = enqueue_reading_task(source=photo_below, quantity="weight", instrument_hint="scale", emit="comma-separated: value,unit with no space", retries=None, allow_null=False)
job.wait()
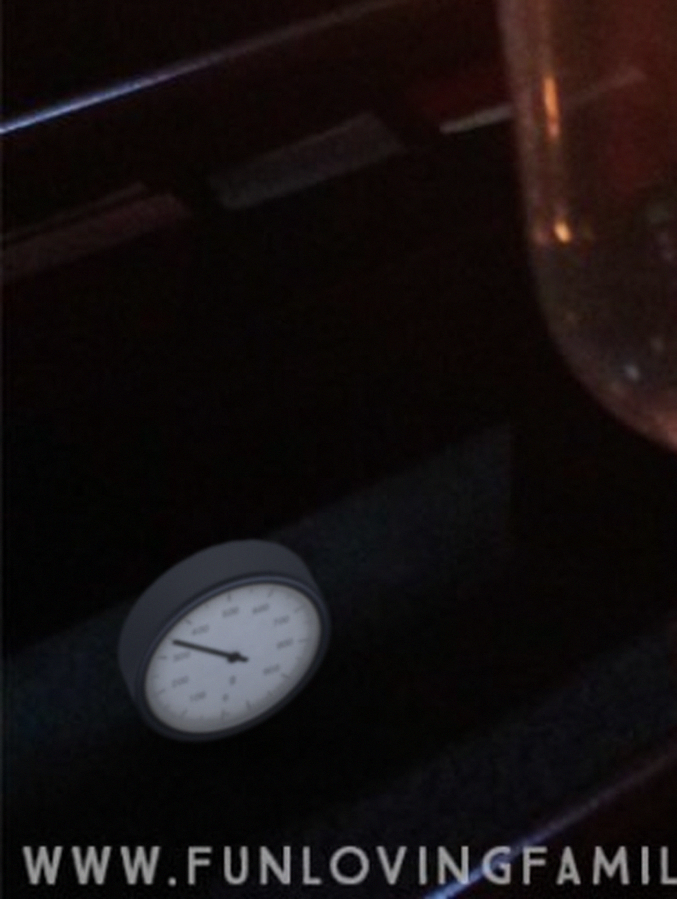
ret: 350,g
